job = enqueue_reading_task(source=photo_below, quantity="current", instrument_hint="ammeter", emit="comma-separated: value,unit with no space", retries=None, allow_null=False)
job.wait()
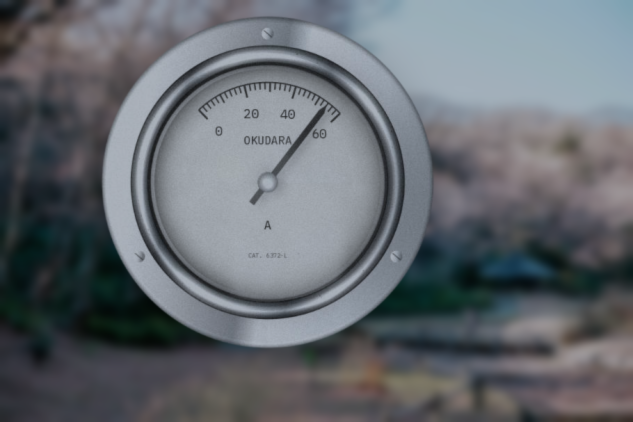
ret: 54,A
